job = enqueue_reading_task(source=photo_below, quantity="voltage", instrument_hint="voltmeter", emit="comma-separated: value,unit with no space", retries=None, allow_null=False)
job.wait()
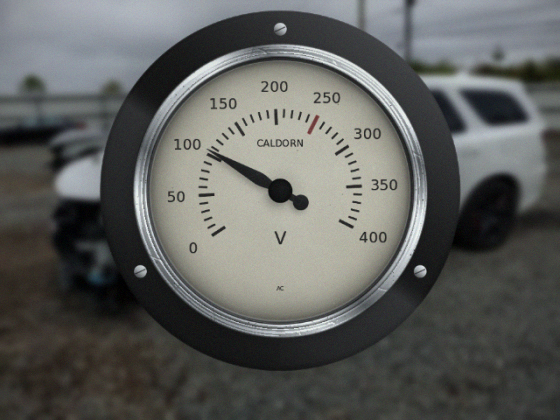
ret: 105,V
